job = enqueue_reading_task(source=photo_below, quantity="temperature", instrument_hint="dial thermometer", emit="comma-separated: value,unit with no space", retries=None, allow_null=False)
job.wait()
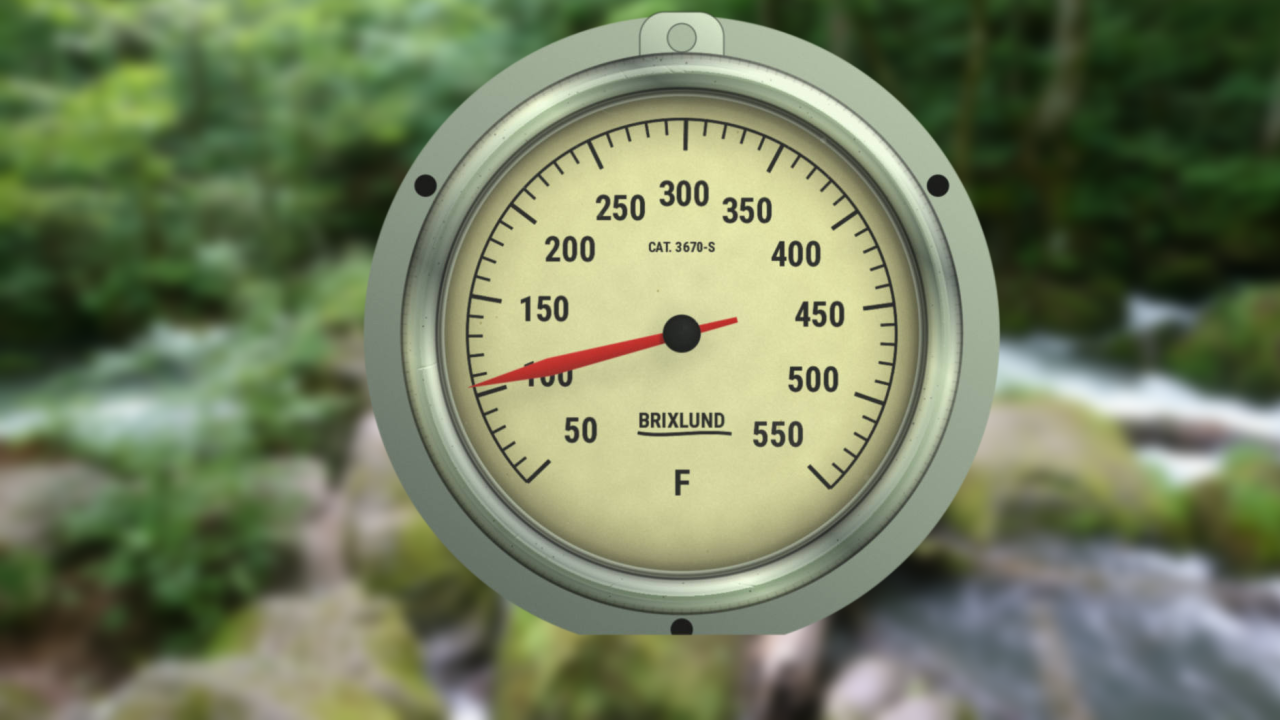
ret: 105,°F
